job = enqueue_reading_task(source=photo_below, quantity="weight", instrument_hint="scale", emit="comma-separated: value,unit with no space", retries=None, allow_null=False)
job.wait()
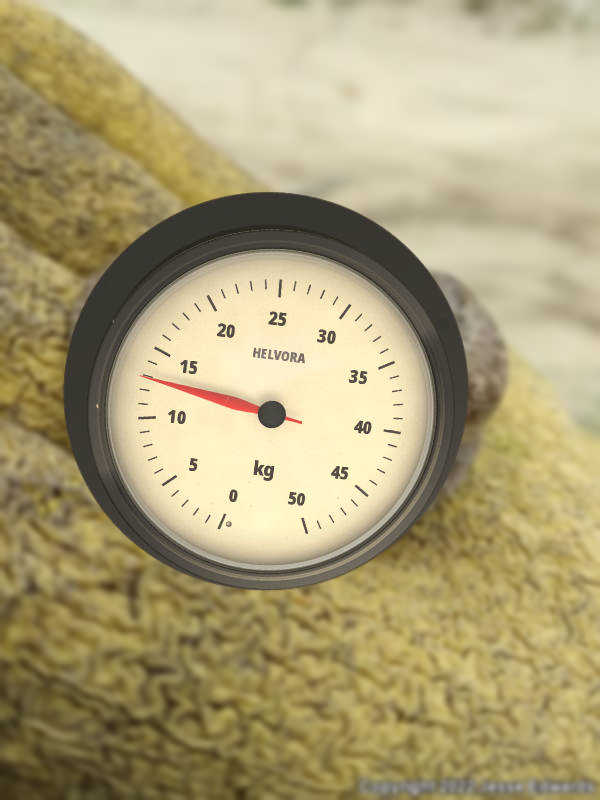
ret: 13,kg
